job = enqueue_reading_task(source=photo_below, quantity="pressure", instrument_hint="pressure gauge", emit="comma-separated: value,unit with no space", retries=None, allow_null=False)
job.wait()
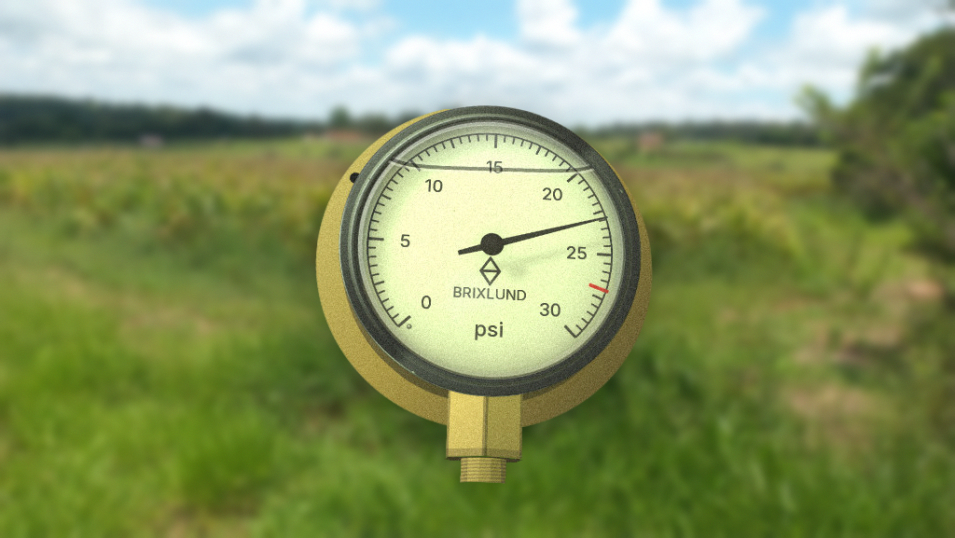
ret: 23,psi
